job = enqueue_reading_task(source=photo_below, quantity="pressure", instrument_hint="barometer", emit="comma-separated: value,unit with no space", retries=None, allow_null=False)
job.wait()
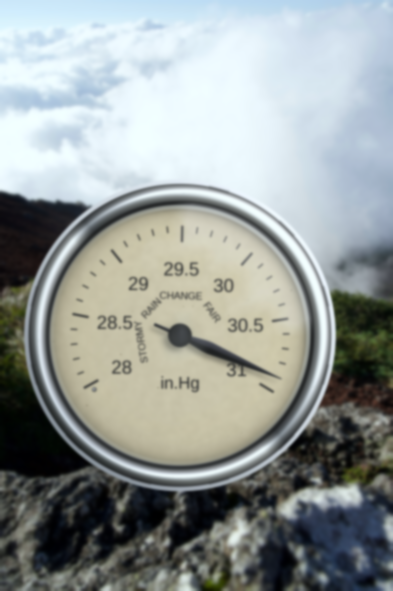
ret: 30.9,inHg
